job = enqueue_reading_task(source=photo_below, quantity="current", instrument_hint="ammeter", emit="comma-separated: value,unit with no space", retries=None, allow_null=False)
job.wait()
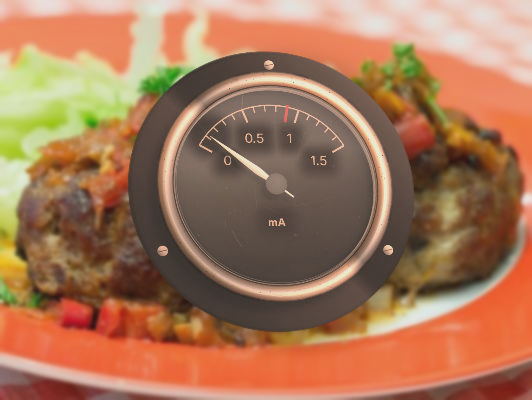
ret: 0.1,mA
